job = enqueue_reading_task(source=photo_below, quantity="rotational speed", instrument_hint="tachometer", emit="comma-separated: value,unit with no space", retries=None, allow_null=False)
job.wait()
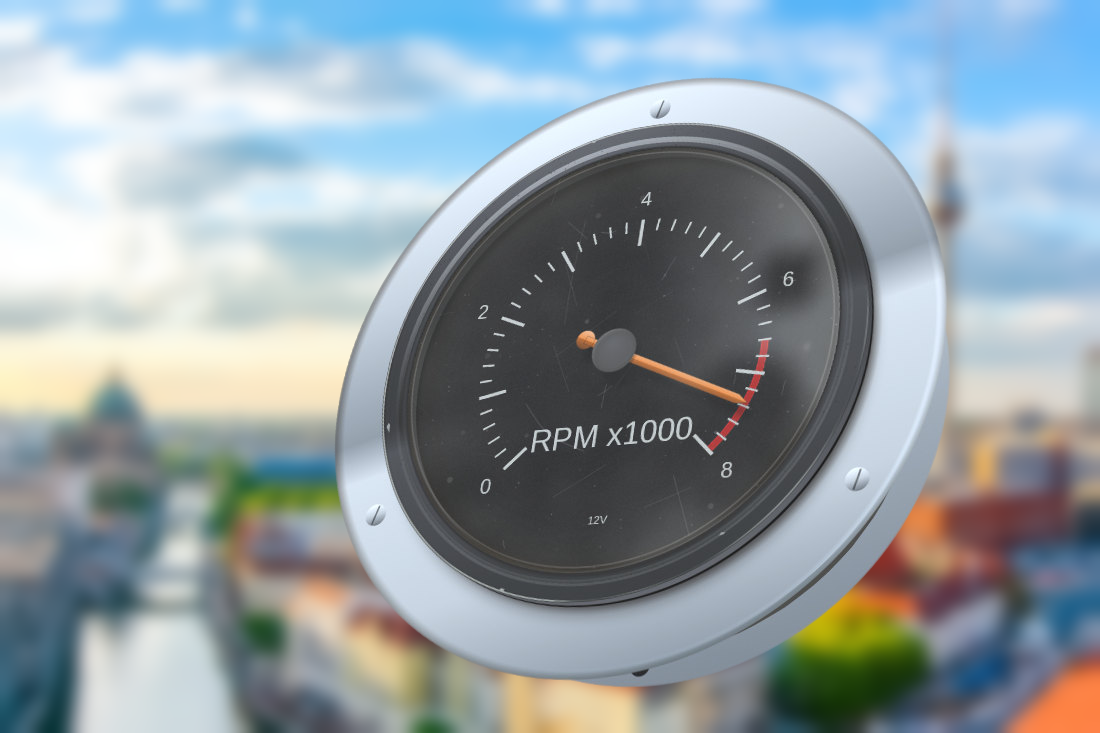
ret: 7400,rpm
